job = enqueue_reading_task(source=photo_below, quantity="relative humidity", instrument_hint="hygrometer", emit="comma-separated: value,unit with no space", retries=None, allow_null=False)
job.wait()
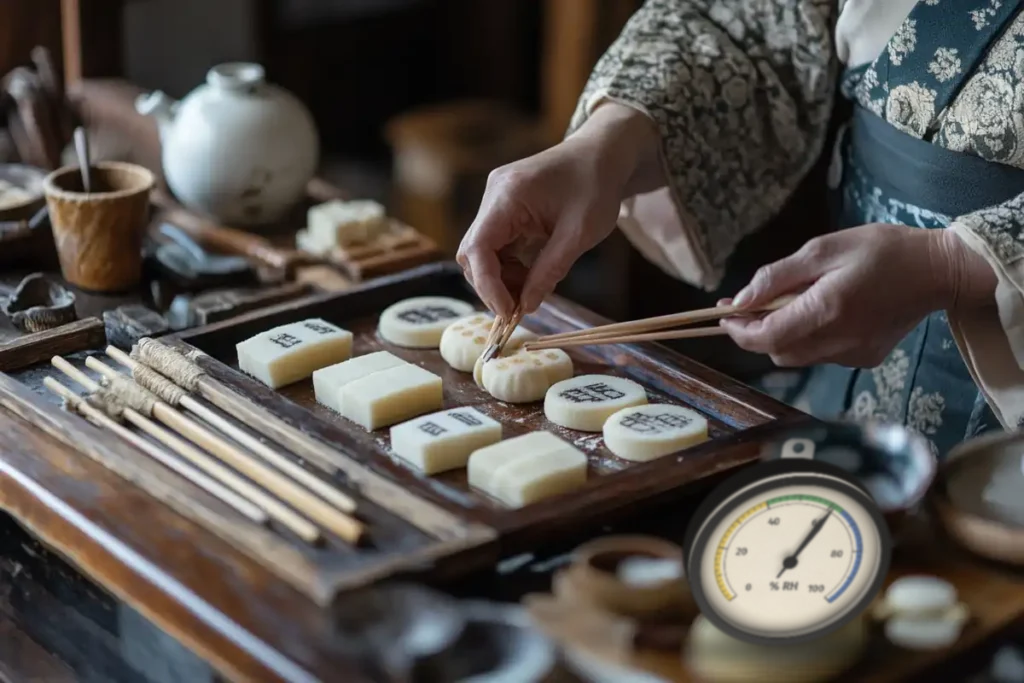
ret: 60,%
